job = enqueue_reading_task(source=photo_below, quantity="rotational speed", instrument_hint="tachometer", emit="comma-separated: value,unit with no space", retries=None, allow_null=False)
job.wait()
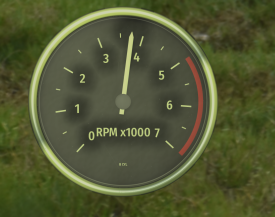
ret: 3750,rpm
